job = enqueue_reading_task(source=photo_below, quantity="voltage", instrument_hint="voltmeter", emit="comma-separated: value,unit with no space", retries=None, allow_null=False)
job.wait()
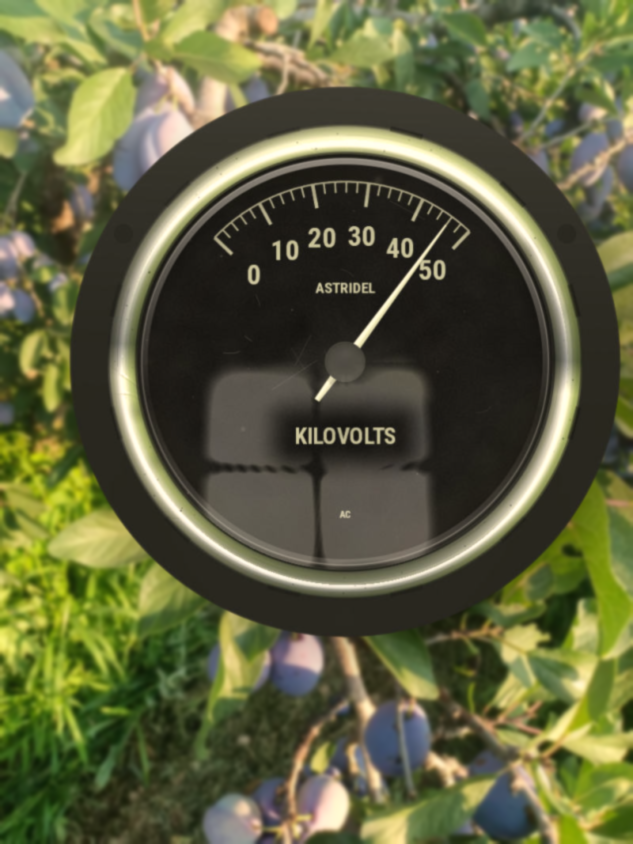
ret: 46,kV
